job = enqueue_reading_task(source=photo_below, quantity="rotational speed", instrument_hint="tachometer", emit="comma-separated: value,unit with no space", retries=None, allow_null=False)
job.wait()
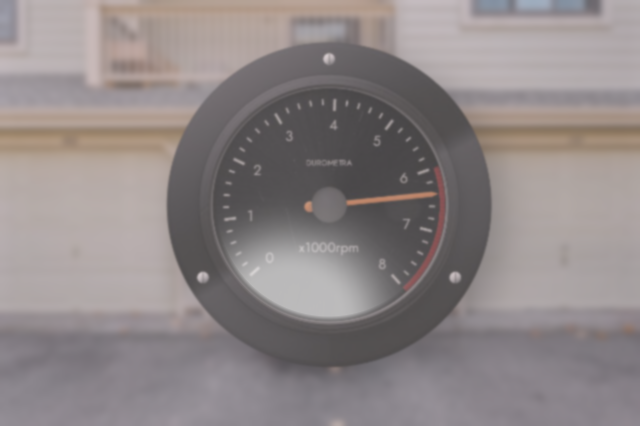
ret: 6400,rpm
